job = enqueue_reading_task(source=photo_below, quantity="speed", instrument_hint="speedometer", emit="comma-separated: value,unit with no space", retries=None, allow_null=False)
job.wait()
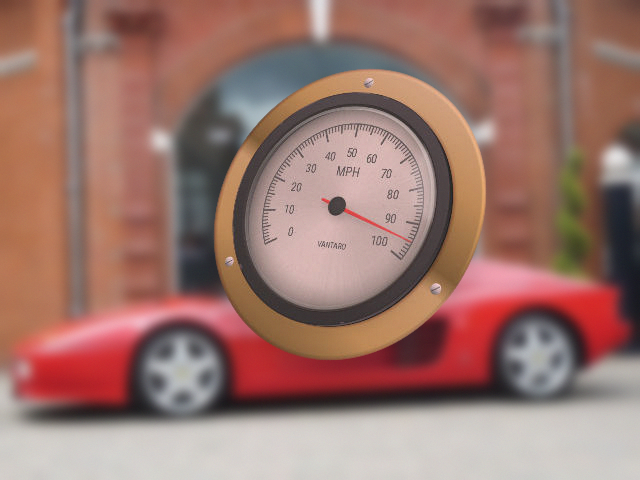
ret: 95,mph
